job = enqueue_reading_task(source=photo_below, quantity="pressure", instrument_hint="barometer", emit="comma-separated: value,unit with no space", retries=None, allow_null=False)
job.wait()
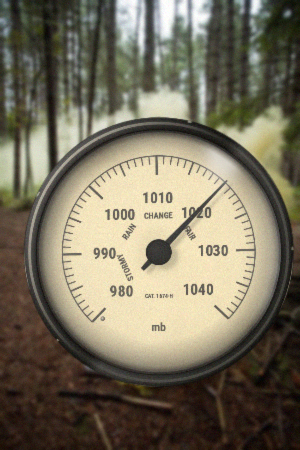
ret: 1020,mbar
